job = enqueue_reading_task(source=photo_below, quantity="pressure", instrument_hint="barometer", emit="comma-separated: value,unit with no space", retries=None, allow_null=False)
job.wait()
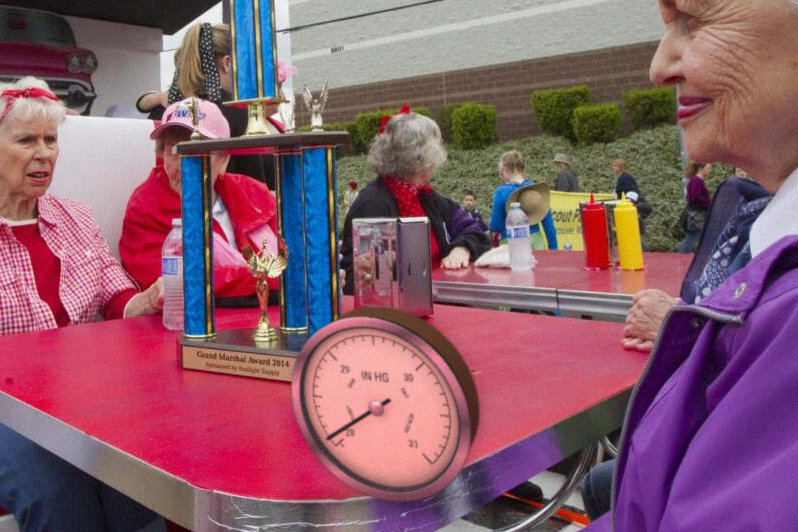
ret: 28.1,inHg
